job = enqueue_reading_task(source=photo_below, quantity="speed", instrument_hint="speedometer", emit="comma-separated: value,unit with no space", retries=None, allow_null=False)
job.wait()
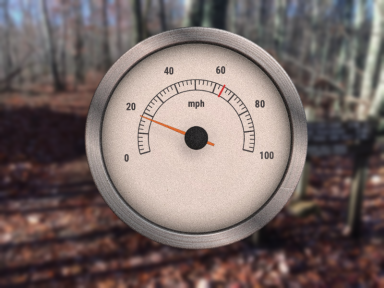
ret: 18,mph
